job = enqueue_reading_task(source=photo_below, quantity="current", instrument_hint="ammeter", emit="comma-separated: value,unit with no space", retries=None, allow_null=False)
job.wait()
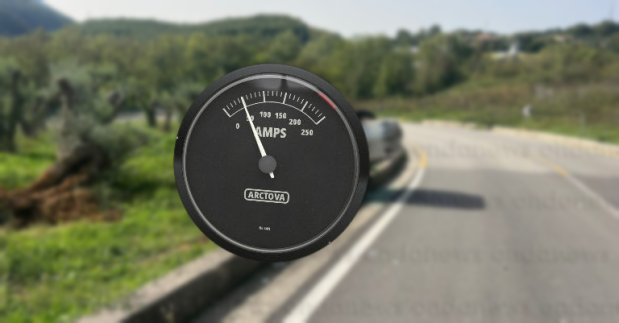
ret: 50,A
